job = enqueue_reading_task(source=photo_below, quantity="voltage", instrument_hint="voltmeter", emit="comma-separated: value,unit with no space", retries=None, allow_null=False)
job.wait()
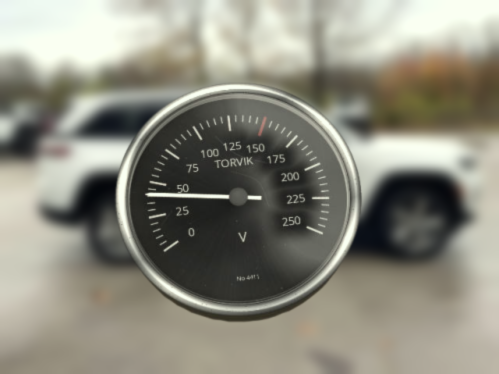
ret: 40,V
